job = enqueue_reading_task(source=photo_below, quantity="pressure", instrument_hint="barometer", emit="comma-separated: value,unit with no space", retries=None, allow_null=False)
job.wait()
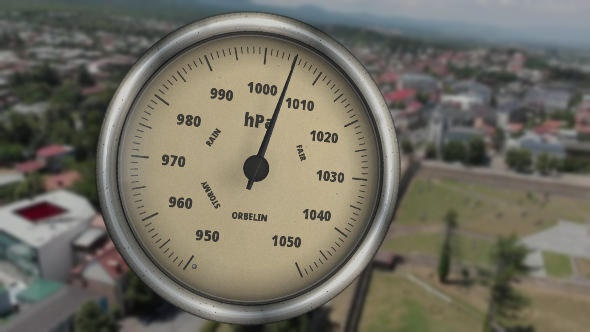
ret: 1005,hPa
